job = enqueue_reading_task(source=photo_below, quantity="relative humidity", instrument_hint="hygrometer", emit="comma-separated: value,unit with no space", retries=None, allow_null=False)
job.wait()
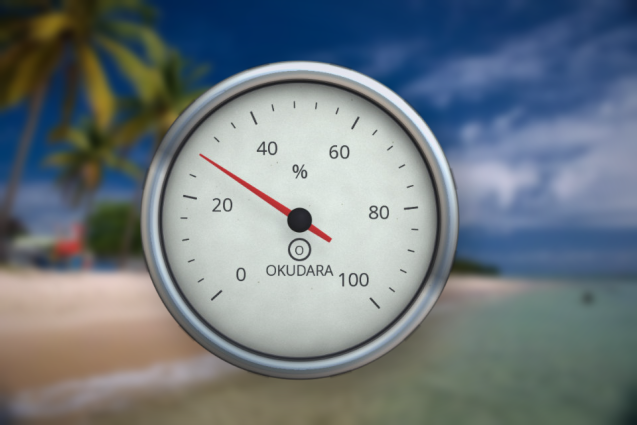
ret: 28,%
